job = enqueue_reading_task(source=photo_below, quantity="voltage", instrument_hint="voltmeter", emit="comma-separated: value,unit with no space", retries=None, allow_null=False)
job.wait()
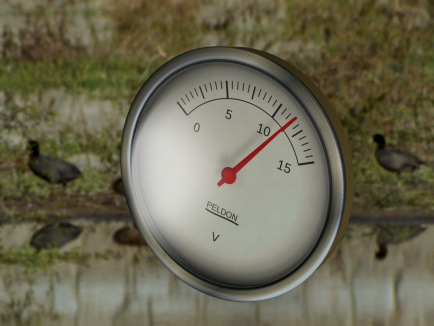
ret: 11.5,V
